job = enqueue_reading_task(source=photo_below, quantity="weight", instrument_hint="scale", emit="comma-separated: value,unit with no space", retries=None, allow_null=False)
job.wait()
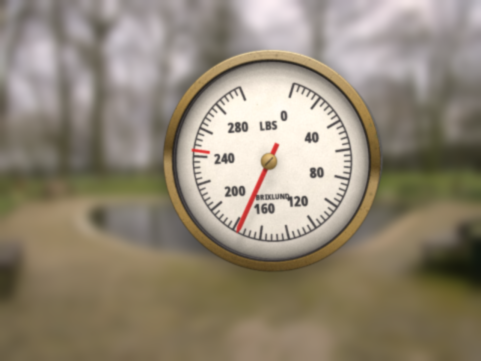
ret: 176,lb
